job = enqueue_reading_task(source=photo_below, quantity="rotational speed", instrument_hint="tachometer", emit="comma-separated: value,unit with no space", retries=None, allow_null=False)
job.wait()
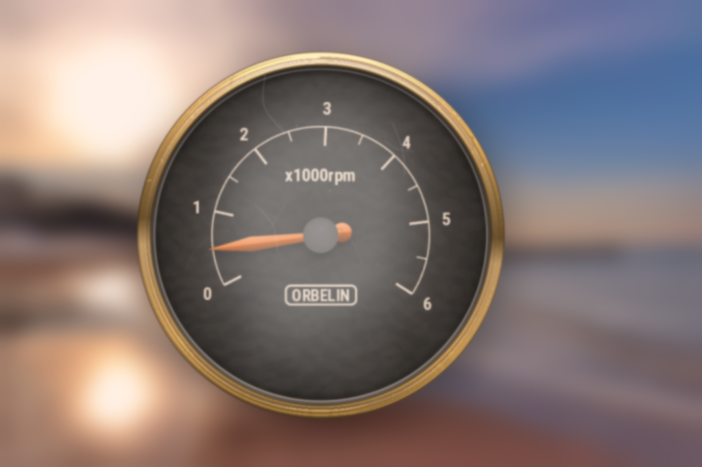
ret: 500,rpm
